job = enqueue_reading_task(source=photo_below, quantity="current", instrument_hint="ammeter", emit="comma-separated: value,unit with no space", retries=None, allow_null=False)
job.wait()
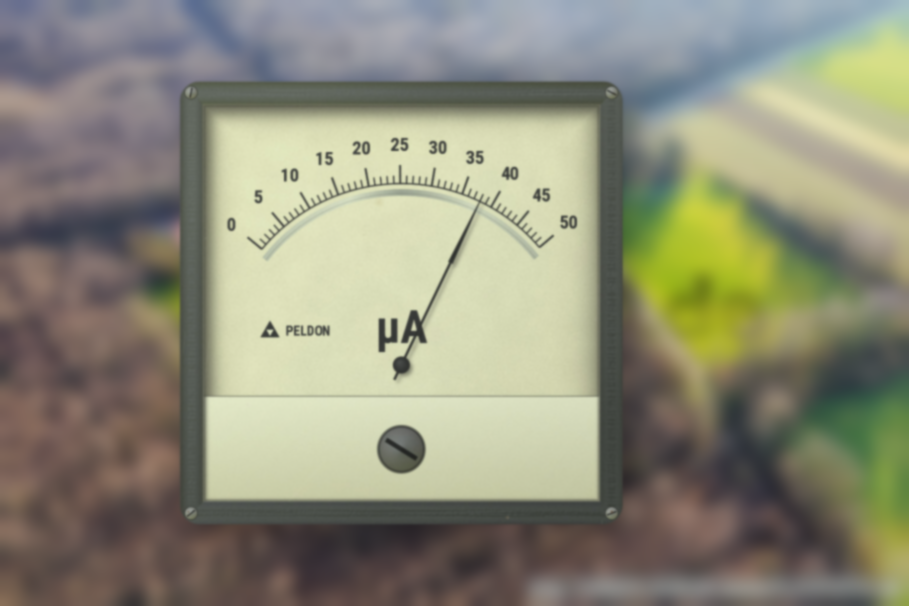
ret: 38,µA
